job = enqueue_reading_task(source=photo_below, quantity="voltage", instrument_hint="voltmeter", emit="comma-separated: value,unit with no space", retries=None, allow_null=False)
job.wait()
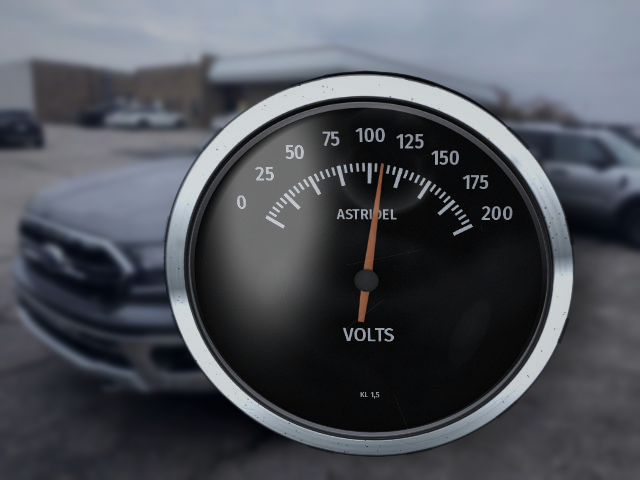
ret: 110,V
